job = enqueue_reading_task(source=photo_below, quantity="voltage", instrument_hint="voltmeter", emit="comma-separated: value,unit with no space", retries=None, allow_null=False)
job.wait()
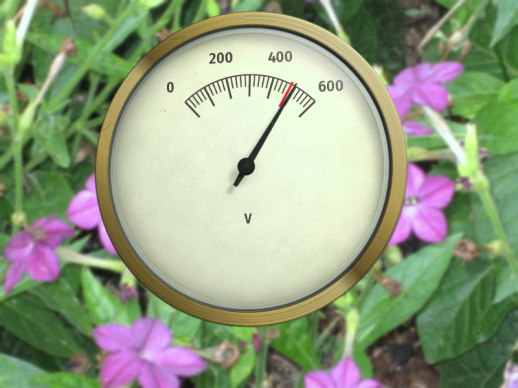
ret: 500,V
